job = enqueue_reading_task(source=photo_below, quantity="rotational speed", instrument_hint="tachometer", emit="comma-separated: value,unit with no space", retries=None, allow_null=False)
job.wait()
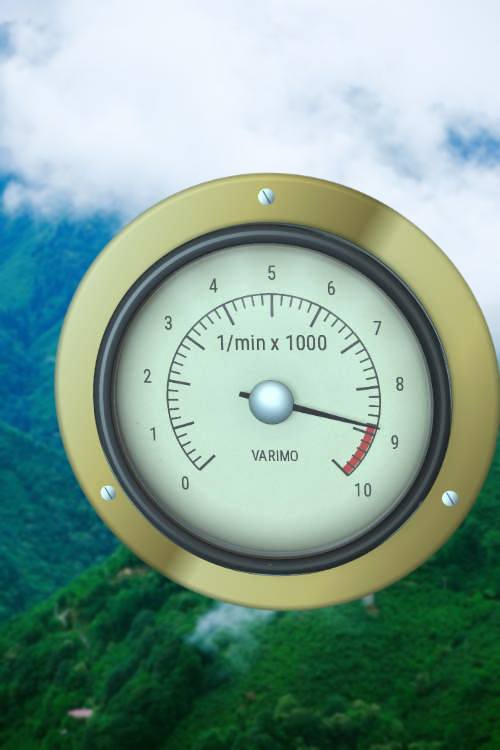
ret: 8800,rpm
